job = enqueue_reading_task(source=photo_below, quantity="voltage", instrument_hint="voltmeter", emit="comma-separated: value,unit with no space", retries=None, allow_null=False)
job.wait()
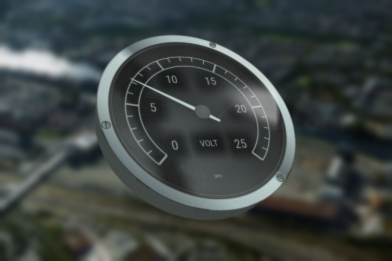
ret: 7,V
